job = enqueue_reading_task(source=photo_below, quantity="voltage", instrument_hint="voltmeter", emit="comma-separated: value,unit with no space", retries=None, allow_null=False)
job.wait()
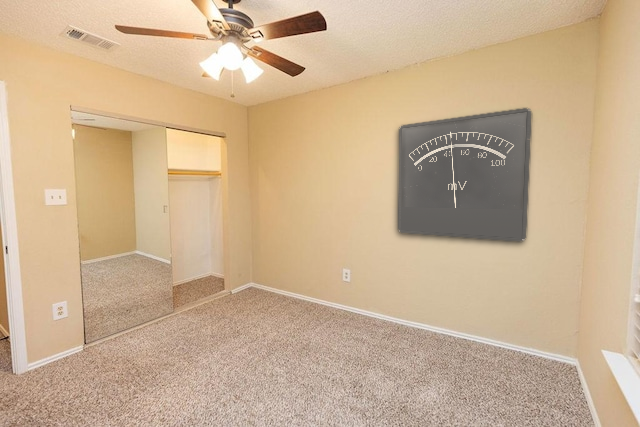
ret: 45,mV
